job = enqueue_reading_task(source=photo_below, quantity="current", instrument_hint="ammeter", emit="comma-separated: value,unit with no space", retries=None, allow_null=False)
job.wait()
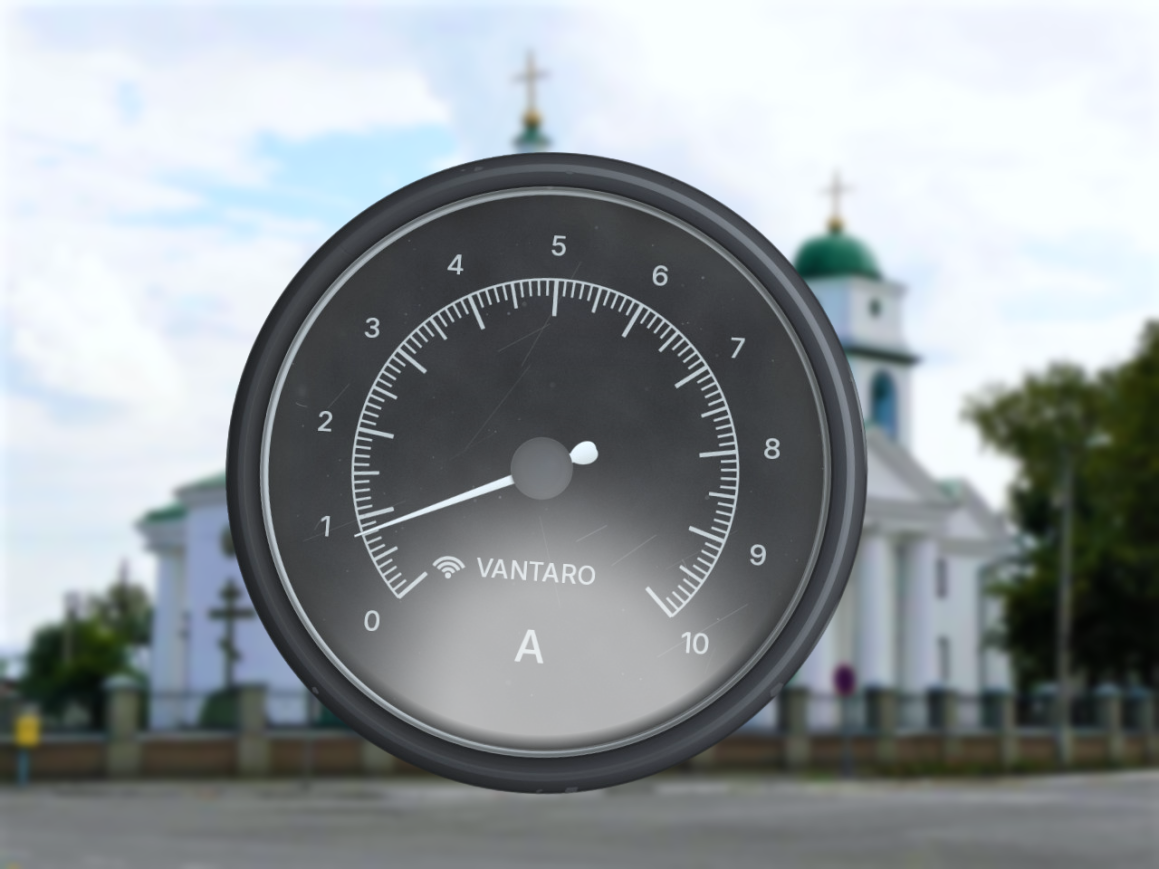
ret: 0.8,A
